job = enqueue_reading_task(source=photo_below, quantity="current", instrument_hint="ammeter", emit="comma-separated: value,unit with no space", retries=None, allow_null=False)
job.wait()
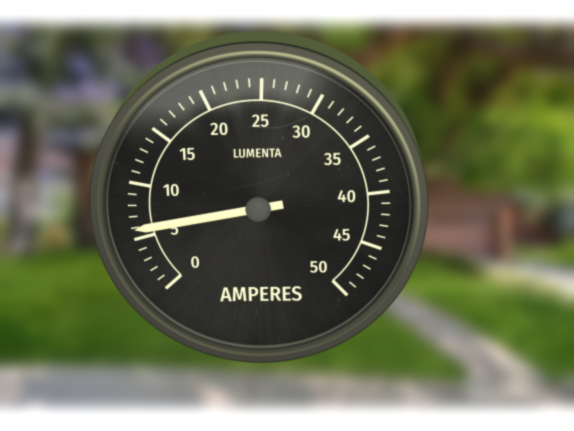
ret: 6,A
